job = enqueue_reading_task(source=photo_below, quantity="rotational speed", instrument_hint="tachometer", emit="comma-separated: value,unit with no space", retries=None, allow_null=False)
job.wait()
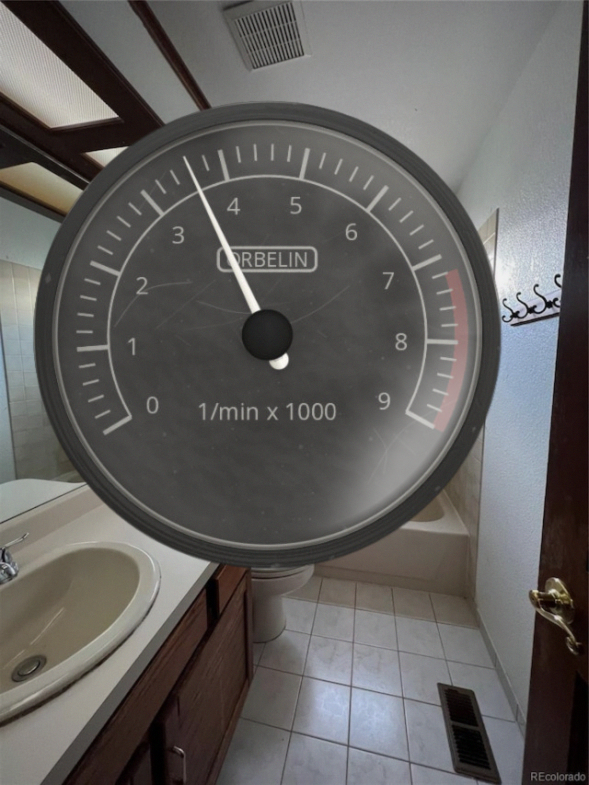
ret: 3600,rpm
